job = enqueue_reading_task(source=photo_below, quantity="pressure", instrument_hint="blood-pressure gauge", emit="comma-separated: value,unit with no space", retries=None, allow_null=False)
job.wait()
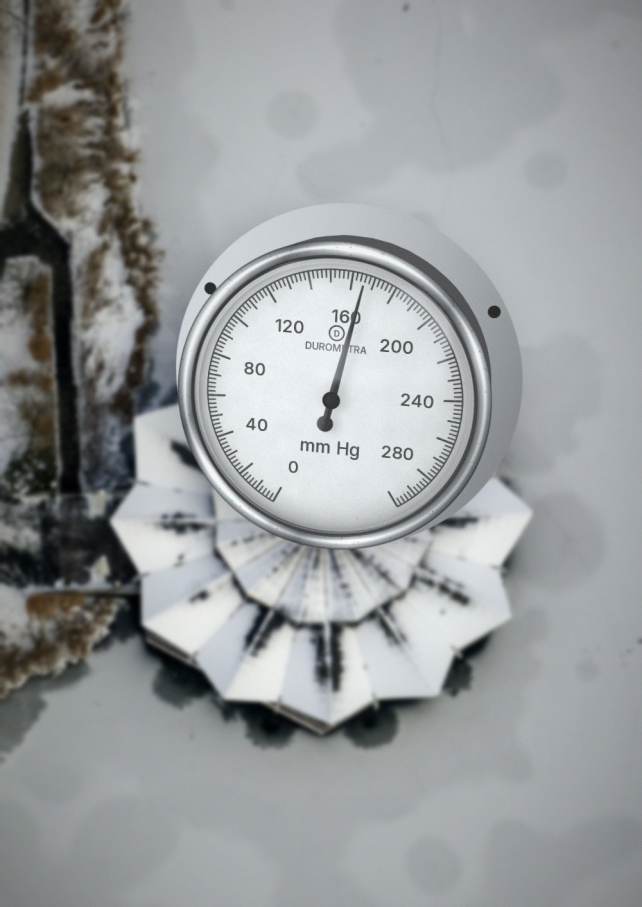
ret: 166,mmHg
